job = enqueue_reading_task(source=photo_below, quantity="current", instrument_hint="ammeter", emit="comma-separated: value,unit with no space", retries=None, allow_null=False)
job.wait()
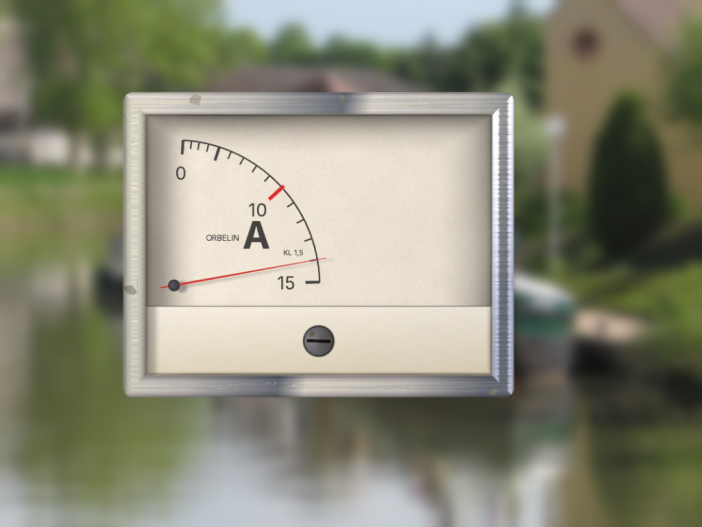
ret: 14,A
